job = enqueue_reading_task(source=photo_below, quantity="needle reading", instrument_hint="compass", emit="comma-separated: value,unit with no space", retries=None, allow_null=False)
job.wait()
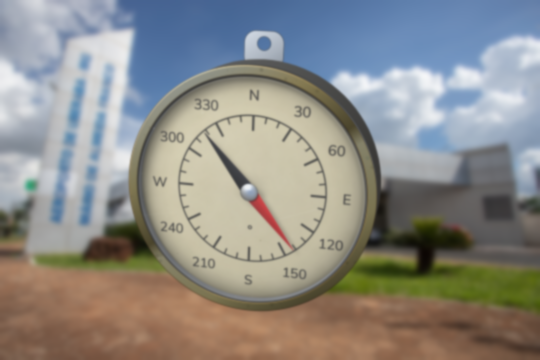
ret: 140,°
